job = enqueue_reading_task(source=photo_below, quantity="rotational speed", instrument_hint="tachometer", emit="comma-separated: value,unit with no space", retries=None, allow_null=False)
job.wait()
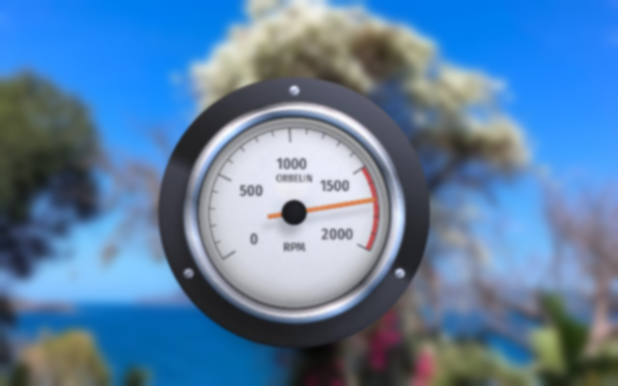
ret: 1700,rpm
